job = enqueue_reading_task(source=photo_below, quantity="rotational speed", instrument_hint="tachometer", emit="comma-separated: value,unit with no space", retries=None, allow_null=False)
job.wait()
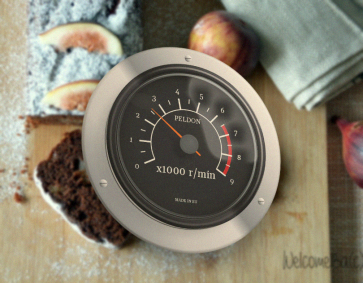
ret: 2500,rpm
